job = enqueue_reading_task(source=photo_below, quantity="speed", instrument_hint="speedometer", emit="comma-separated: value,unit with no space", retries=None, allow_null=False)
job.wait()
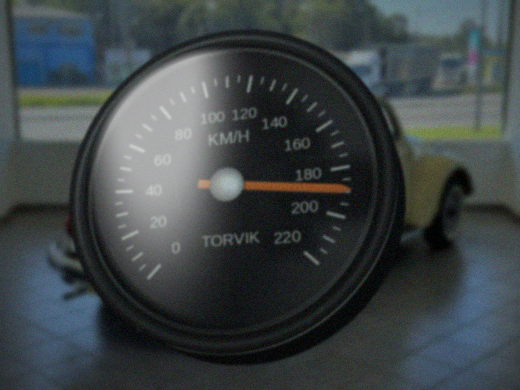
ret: 190,km/h
